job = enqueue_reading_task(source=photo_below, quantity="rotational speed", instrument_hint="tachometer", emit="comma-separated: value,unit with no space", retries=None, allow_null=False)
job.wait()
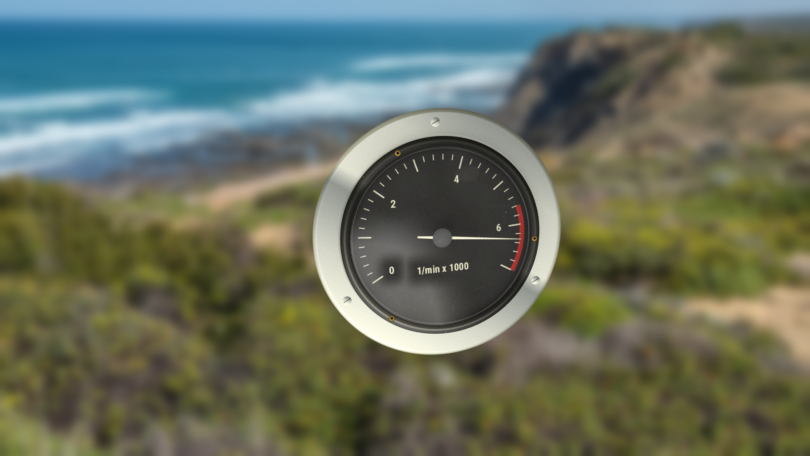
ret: 6300,rpm
